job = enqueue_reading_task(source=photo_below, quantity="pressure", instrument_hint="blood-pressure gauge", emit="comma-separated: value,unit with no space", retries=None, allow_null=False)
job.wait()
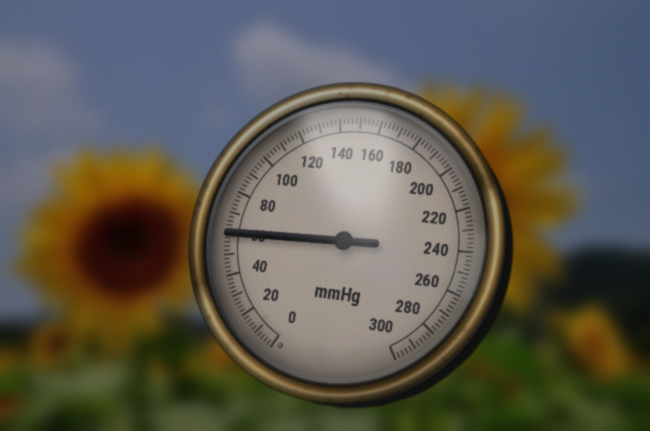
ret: 60,mmHg
